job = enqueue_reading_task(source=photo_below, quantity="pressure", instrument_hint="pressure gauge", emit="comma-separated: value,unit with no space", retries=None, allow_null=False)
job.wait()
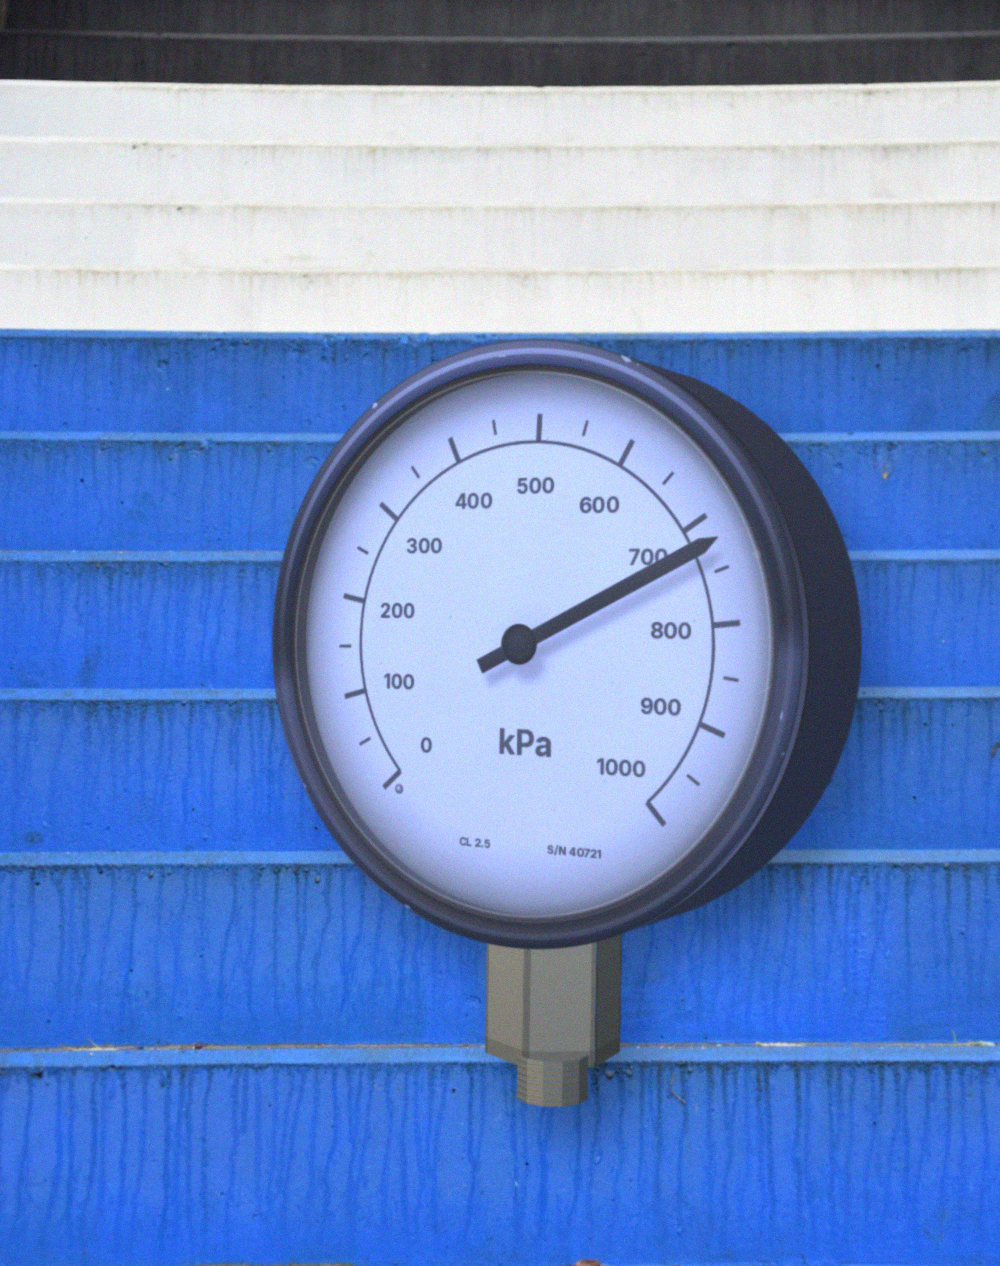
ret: 725,kPa
